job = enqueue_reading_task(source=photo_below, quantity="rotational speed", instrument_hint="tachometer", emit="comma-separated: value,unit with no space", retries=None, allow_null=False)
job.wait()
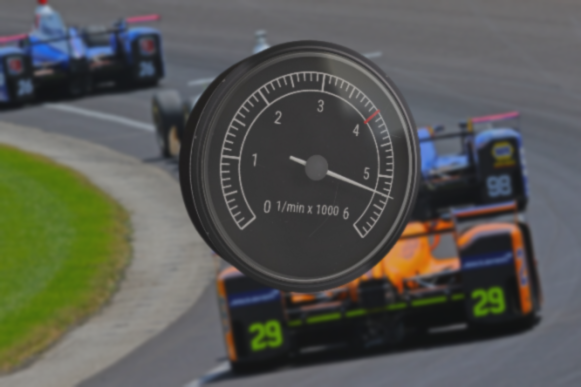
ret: 5300,rpm
